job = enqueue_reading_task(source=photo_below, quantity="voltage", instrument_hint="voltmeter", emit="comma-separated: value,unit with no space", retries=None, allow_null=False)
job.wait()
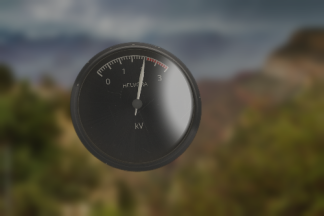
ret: 2,kV
